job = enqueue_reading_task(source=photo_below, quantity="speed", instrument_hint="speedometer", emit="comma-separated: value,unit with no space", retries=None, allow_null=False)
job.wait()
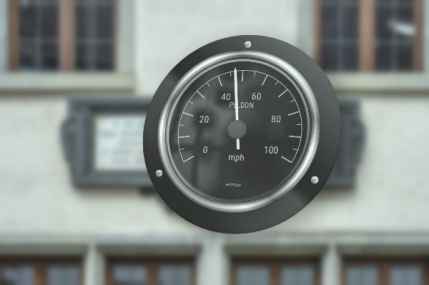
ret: 47.5,mph
